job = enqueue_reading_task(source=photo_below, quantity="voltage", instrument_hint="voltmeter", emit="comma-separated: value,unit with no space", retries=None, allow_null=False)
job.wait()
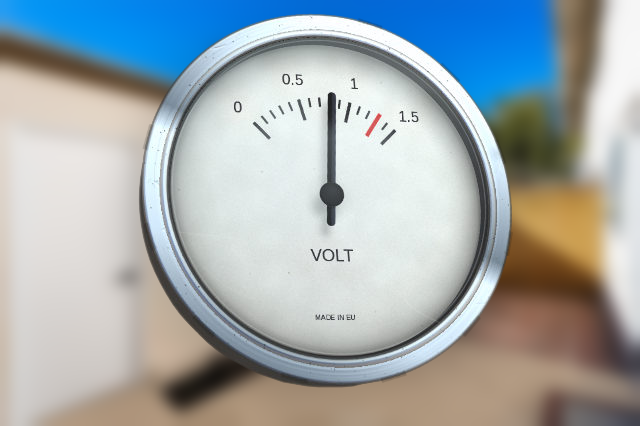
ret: 0.8,V
